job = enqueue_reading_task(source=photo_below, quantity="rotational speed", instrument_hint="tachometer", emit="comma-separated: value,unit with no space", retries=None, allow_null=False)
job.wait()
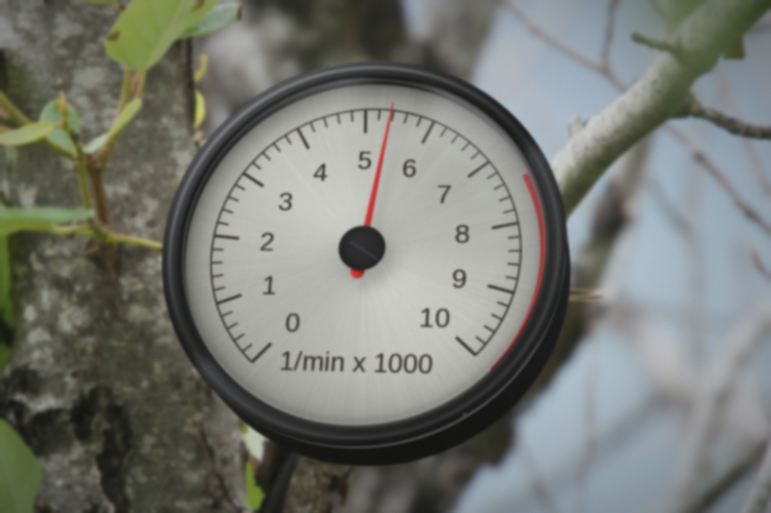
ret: 5400,rpm
